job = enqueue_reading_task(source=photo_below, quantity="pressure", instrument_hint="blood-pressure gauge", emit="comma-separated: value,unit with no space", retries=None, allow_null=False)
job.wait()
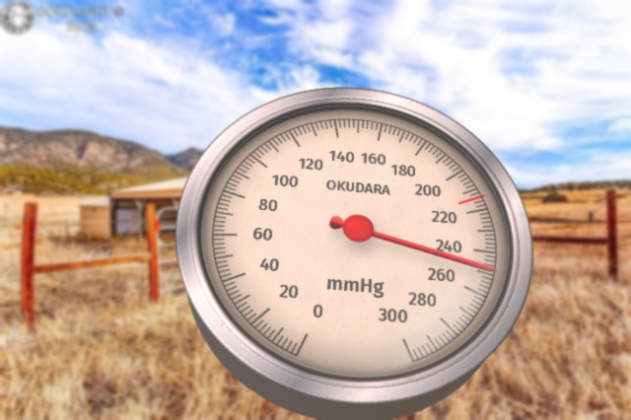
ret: 250,mmHg
